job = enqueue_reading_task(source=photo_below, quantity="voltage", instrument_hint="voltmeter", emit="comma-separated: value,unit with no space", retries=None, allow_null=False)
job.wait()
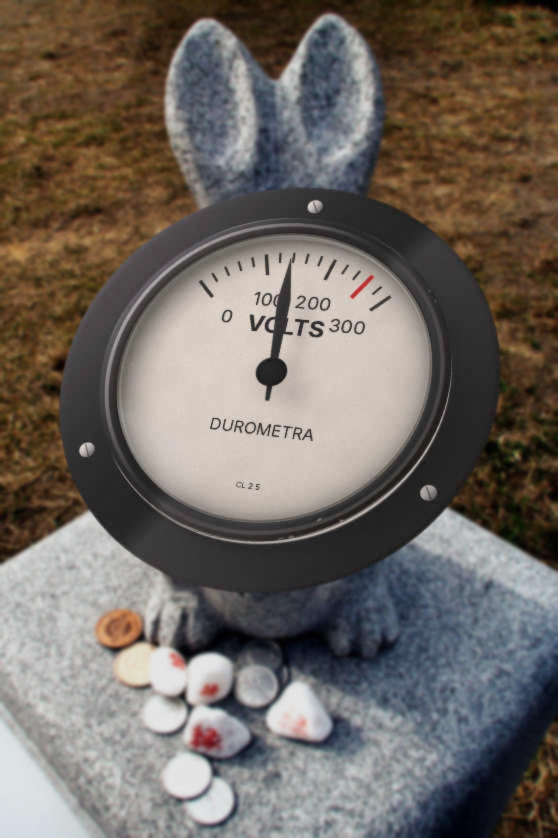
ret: 140,V
